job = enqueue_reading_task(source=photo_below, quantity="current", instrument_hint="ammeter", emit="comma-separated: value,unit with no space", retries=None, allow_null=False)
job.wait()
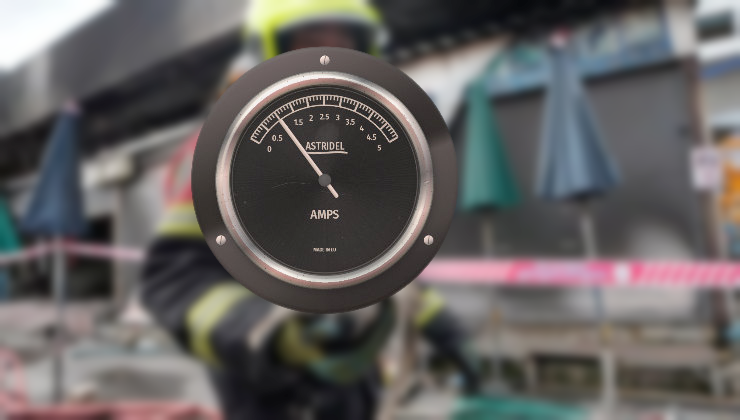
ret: 1,A
